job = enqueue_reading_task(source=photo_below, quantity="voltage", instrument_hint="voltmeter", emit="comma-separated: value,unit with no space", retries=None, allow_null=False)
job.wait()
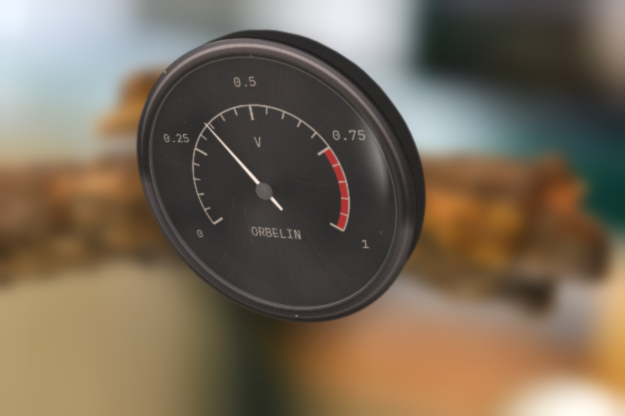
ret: 0.35,V
